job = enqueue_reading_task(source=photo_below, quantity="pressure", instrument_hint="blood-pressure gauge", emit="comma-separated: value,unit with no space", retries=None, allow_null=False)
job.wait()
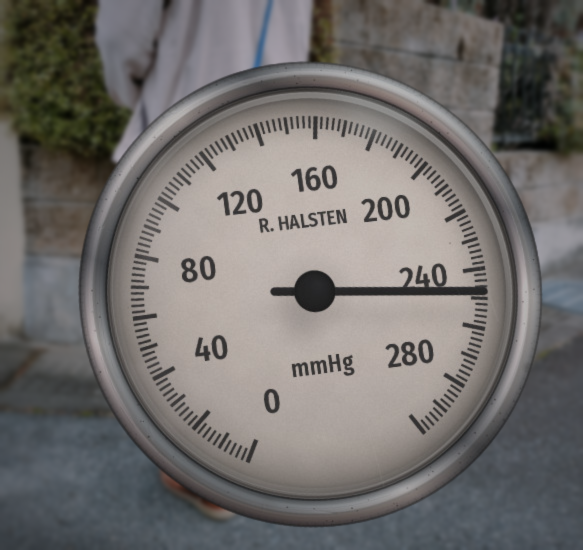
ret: 248,mmHg
